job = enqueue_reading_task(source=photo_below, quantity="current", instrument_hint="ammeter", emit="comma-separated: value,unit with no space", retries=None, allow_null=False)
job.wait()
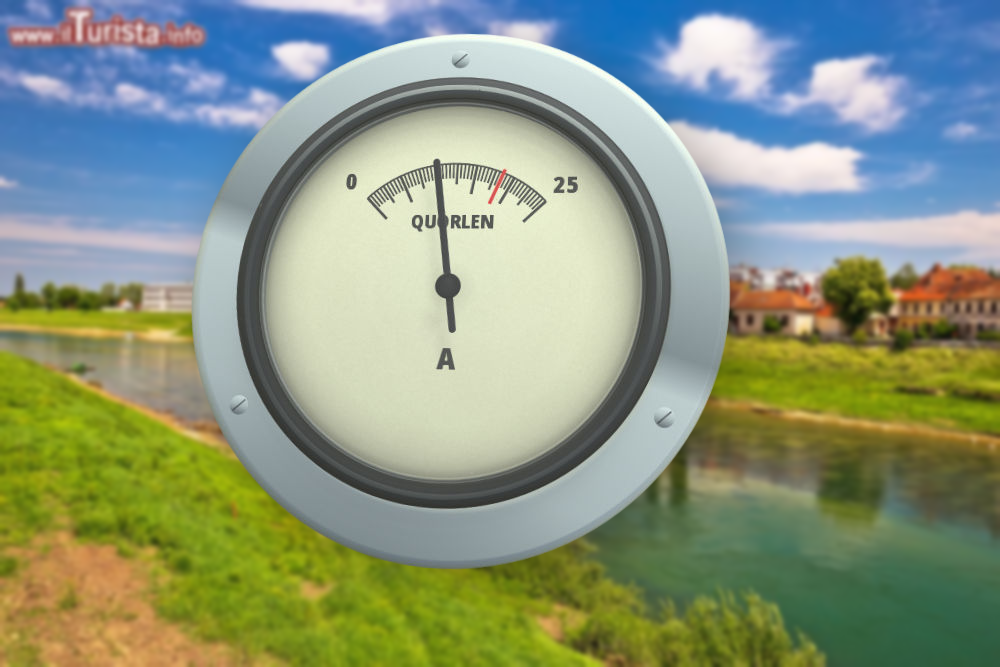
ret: 10,A
